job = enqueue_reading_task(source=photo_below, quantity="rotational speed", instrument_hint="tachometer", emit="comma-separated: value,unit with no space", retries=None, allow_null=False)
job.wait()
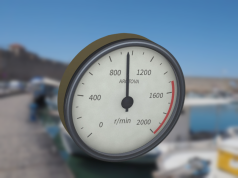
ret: 950,rpm
